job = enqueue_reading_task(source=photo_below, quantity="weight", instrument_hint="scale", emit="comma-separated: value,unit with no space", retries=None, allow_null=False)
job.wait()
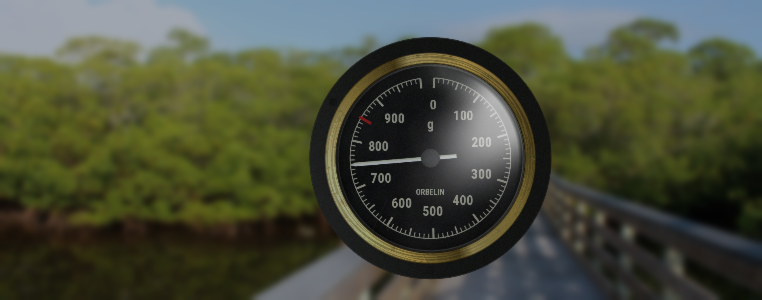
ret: 750,g
